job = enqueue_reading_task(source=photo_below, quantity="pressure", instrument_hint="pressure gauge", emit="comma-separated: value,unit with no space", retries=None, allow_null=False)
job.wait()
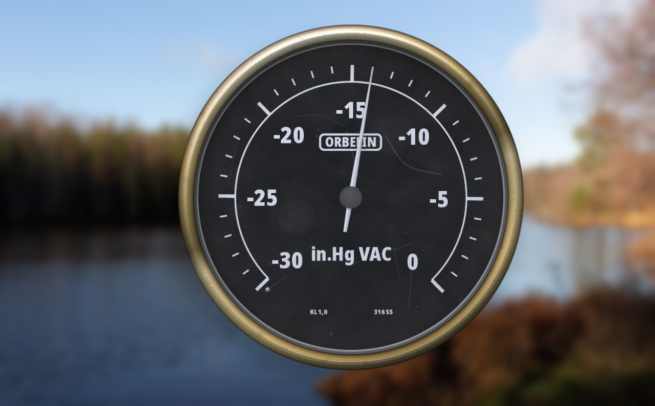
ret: -14,inHg
